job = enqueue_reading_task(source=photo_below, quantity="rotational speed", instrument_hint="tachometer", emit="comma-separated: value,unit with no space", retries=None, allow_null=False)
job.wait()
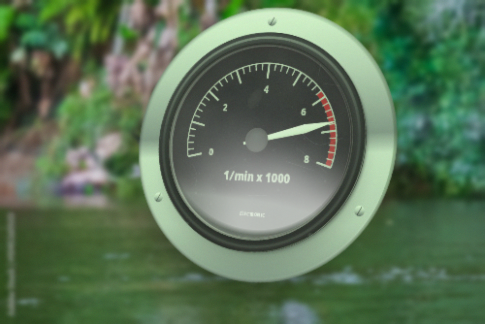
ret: 6800,rpm
